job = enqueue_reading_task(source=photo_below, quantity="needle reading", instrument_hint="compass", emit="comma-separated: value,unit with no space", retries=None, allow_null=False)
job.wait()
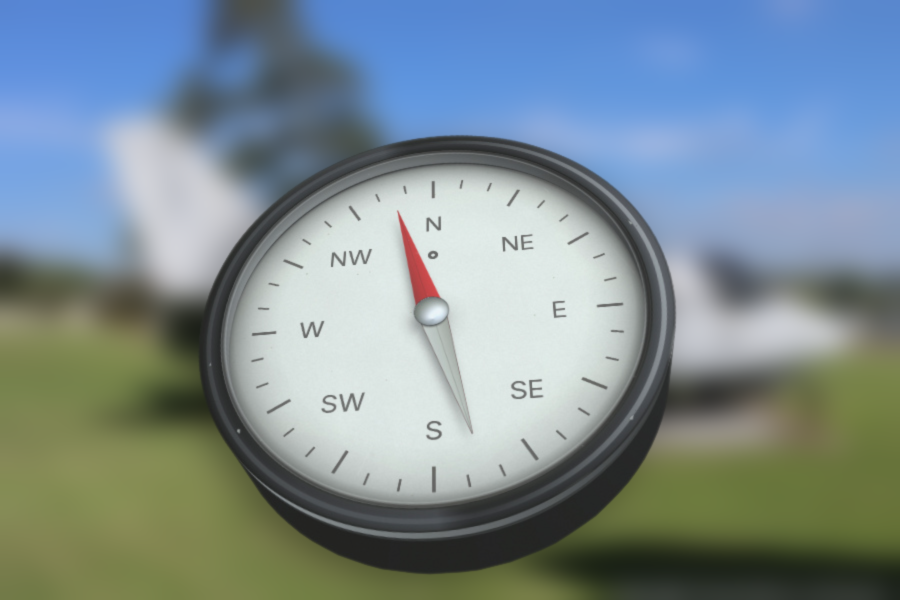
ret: 345,°
